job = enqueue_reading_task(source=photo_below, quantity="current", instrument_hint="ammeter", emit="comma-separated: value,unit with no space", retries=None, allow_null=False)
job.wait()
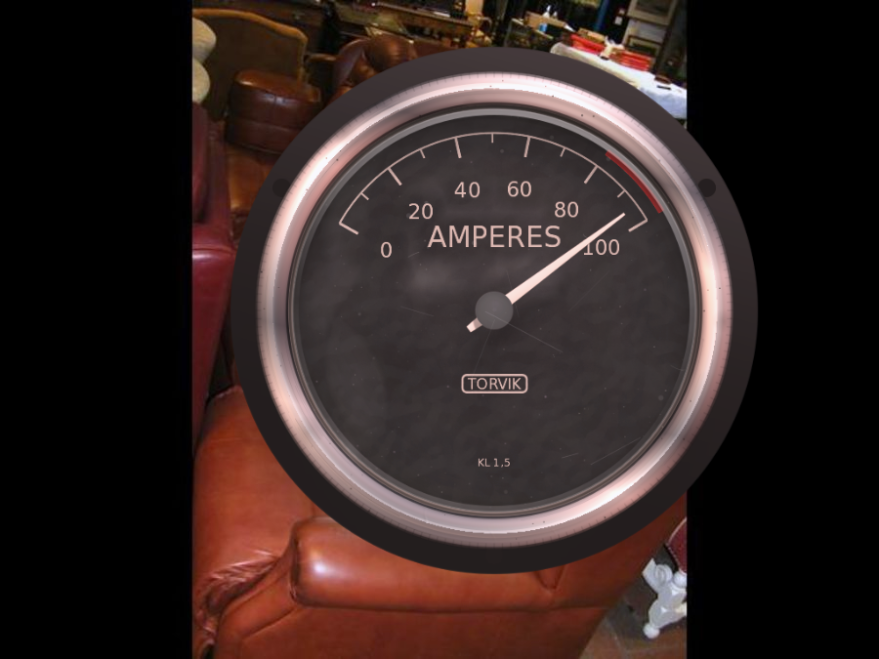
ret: 95,A
